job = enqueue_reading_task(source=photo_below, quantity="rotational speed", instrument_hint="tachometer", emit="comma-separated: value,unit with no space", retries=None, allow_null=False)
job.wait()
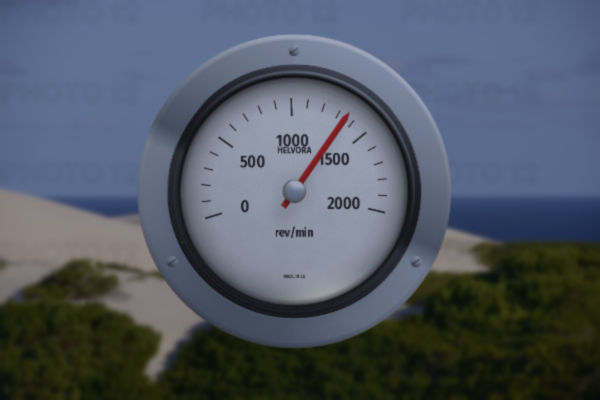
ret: 1350,rpm
